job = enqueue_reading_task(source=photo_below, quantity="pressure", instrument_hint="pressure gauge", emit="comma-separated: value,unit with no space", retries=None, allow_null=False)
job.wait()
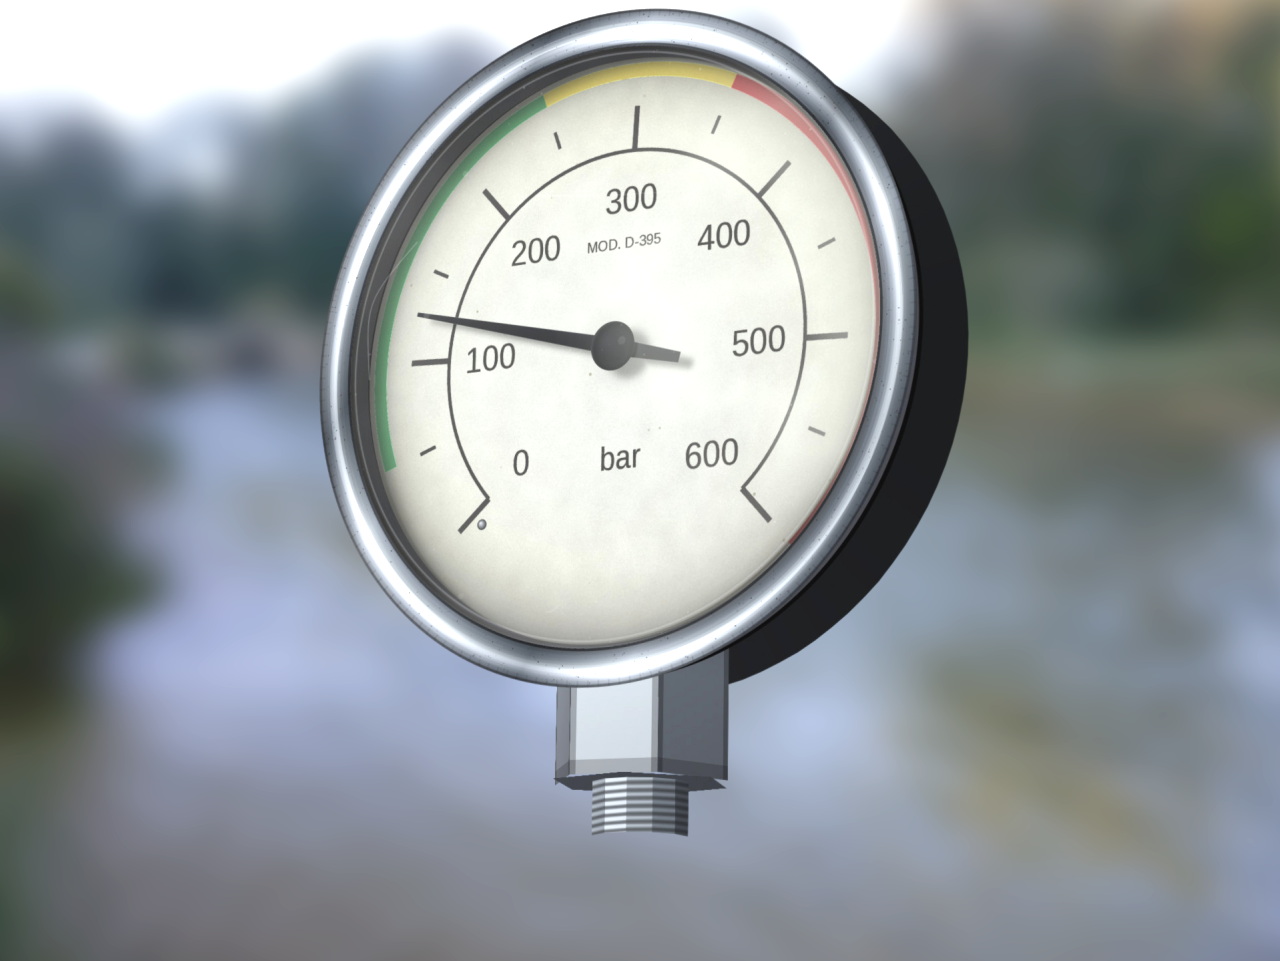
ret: 125,bar
